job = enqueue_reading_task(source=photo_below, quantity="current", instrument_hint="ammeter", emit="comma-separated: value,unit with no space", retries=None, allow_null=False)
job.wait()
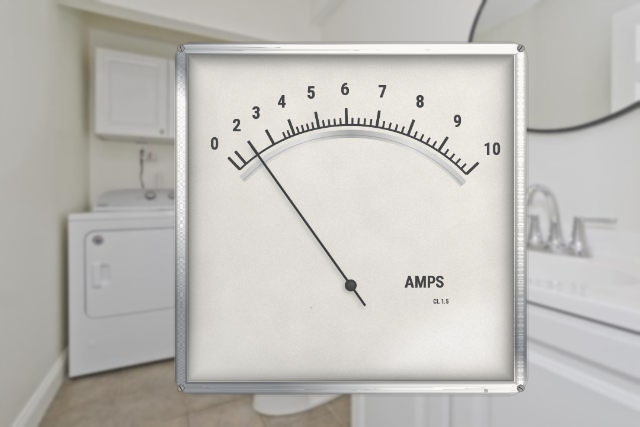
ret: 2,A
